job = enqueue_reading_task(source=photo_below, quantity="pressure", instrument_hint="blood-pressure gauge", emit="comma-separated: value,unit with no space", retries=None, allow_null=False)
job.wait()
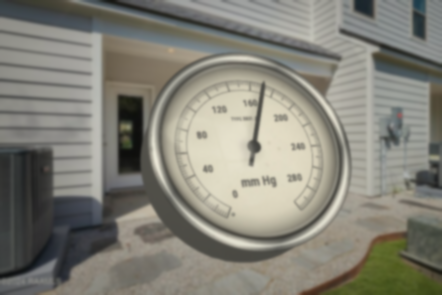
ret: 170,mmHg
